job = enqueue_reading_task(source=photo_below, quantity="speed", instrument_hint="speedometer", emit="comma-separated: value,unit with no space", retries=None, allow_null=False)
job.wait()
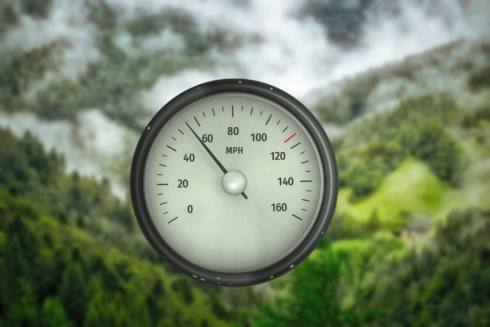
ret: 55,mph
